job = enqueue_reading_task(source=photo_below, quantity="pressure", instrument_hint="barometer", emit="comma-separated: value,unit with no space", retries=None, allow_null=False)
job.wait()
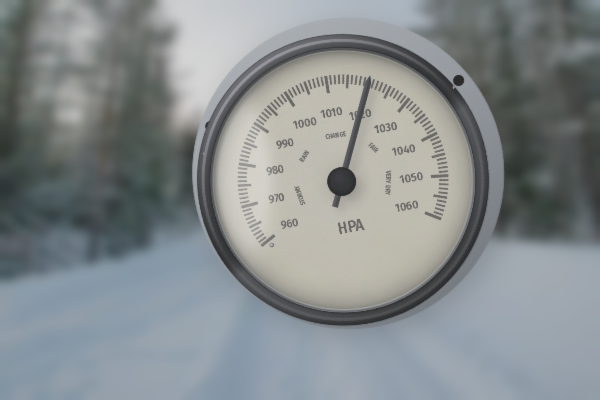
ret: 1020,hPa
